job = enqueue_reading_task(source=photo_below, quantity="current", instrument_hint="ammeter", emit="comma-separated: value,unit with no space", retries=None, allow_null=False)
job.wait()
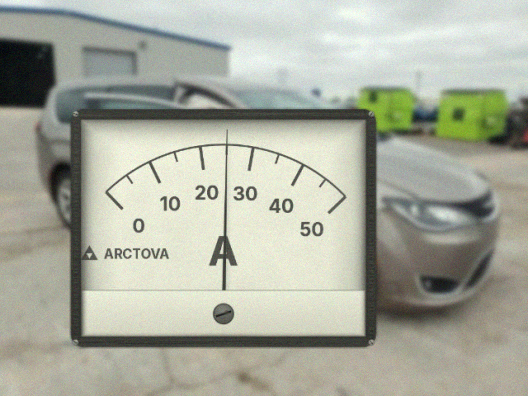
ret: 25,A
